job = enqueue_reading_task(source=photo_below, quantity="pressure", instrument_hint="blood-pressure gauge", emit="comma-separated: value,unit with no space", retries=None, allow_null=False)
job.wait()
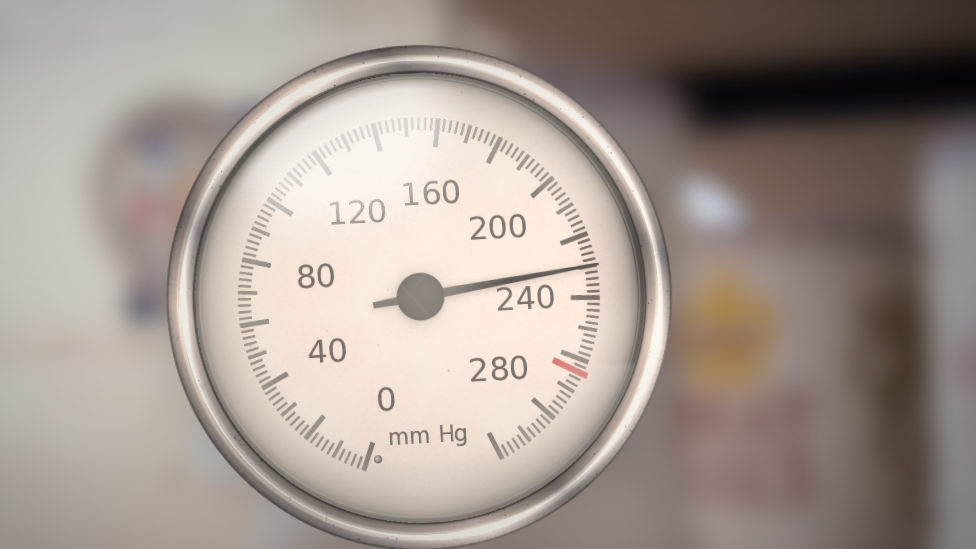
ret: 230,mmHg
